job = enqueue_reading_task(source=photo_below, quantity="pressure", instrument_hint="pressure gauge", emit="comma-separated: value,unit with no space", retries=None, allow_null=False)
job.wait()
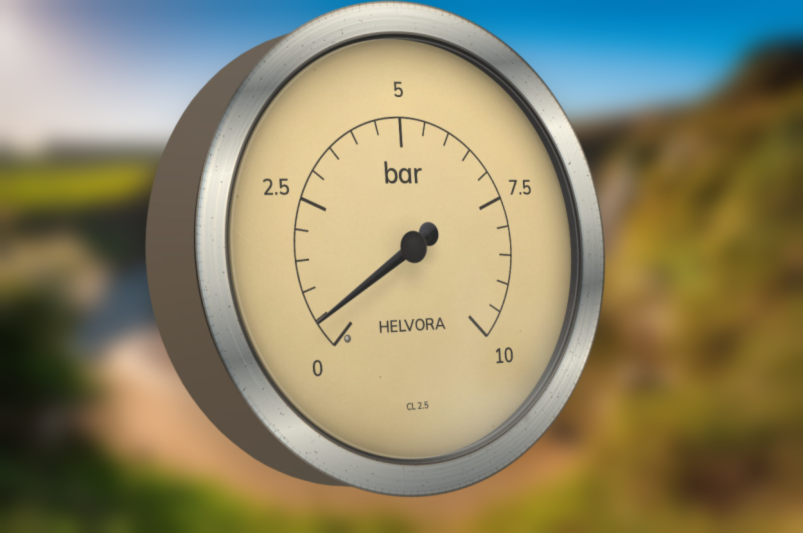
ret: 0.5,bar
